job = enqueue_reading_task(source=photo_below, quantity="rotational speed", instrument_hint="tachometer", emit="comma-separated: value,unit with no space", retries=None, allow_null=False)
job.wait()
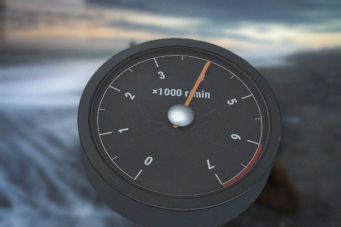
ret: 4000,rpm
